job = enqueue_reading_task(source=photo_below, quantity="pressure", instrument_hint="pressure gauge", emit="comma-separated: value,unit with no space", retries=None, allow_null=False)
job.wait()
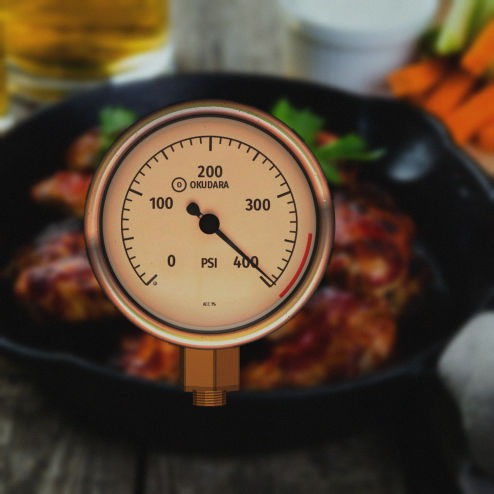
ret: 395,psi
